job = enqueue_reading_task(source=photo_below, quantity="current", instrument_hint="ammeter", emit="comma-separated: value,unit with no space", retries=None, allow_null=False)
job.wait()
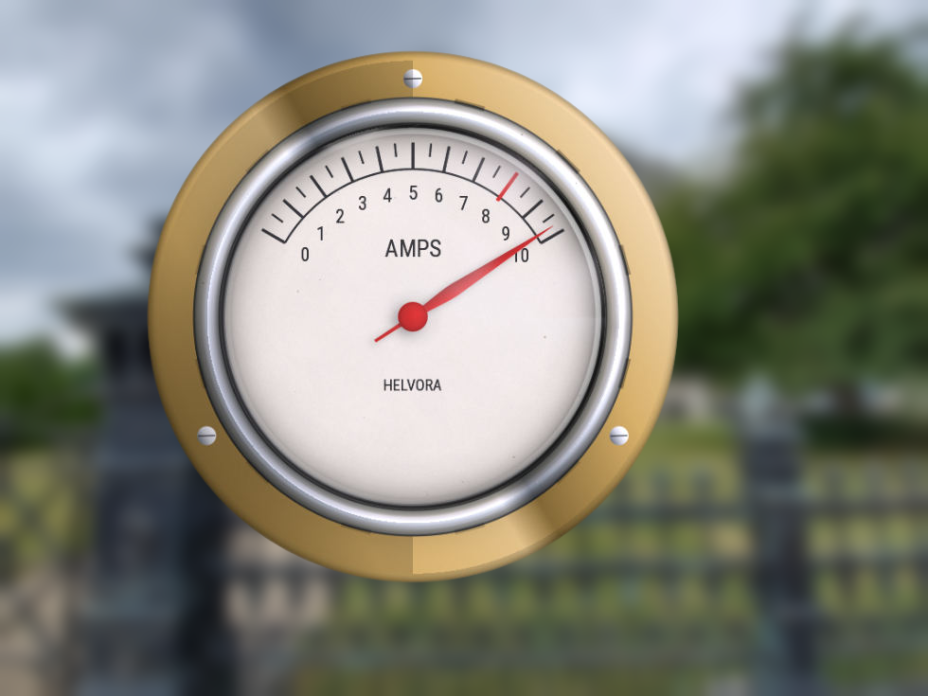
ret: 9.75,A
